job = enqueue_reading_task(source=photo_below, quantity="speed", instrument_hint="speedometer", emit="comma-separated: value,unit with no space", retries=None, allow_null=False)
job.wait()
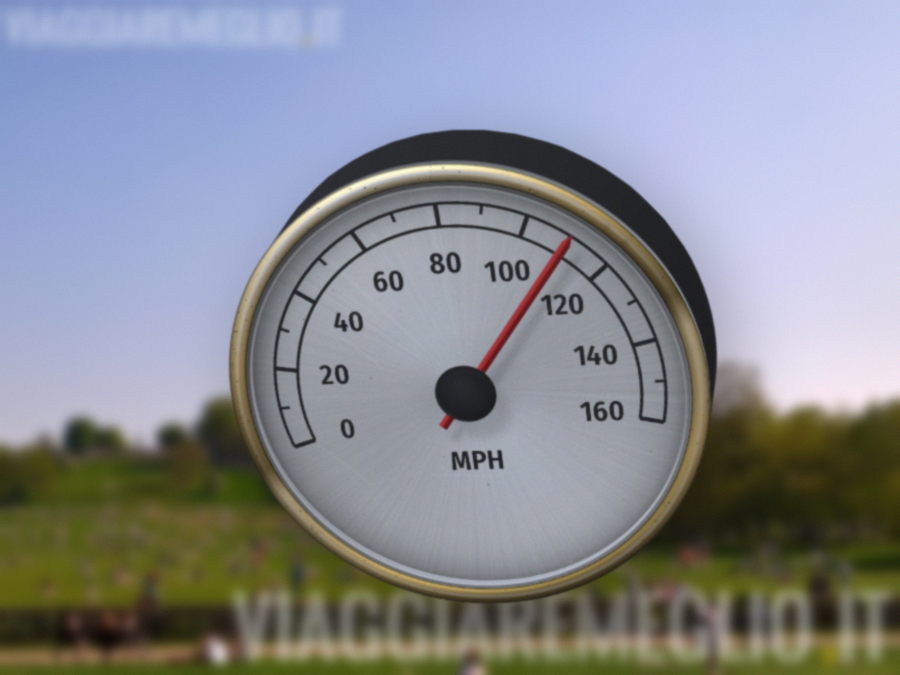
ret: 110,mph
